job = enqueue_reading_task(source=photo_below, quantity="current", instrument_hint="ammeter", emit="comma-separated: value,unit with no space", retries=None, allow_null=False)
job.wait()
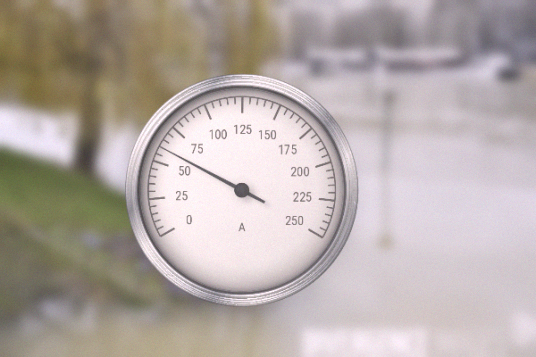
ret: 60,A
